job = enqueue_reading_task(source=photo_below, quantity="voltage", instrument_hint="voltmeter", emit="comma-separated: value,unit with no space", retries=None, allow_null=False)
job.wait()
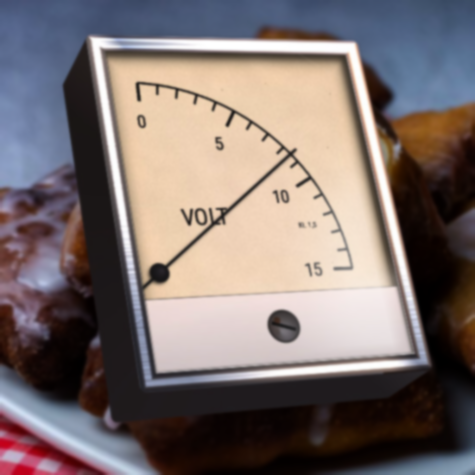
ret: 8.5,V
